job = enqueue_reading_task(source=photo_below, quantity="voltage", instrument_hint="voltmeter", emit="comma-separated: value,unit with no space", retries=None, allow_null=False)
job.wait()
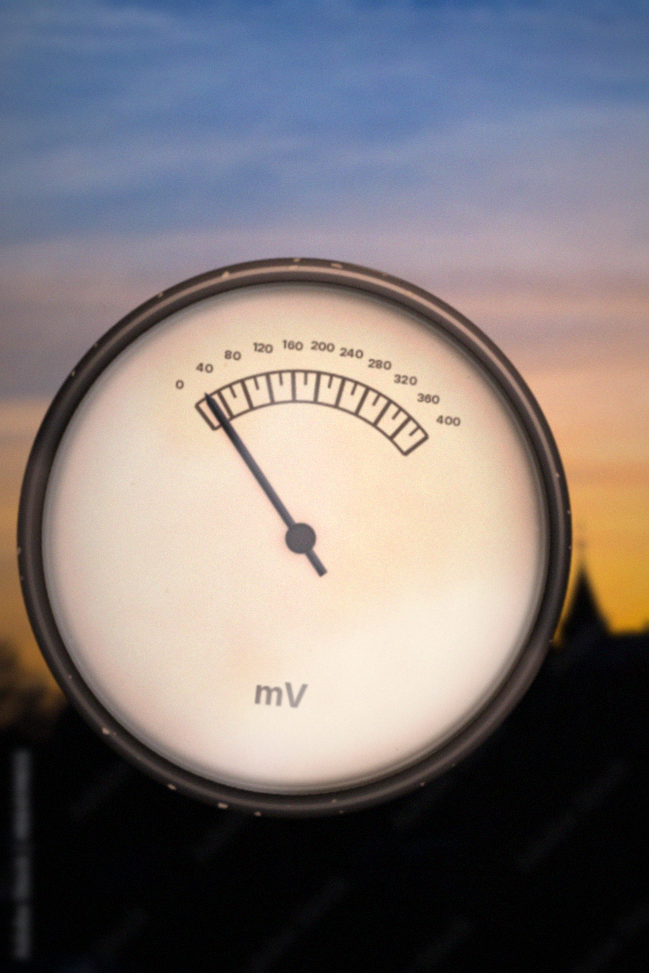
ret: 20,mV
